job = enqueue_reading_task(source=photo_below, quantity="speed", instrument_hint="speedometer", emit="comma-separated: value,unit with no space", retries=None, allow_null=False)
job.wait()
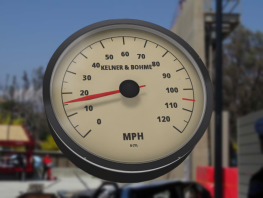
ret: 15,mph
